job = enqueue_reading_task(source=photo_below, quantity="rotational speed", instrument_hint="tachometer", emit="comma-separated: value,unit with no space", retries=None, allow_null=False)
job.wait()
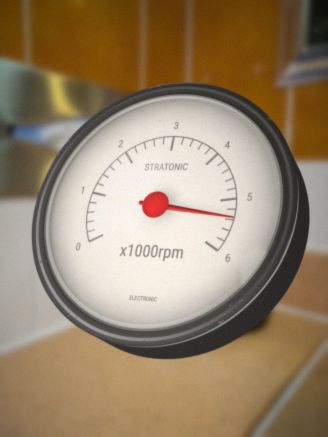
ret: 5400,rpm
